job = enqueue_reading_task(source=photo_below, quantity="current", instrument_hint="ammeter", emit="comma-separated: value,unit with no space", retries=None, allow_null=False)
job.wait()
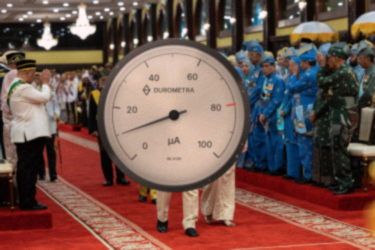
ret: 10,µA
